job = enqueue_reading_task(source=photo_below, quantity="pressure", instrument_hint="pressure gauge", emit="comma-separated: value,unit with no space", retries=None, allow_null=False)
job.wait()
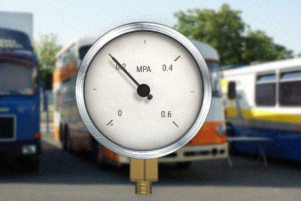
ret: 0.2,MPa
